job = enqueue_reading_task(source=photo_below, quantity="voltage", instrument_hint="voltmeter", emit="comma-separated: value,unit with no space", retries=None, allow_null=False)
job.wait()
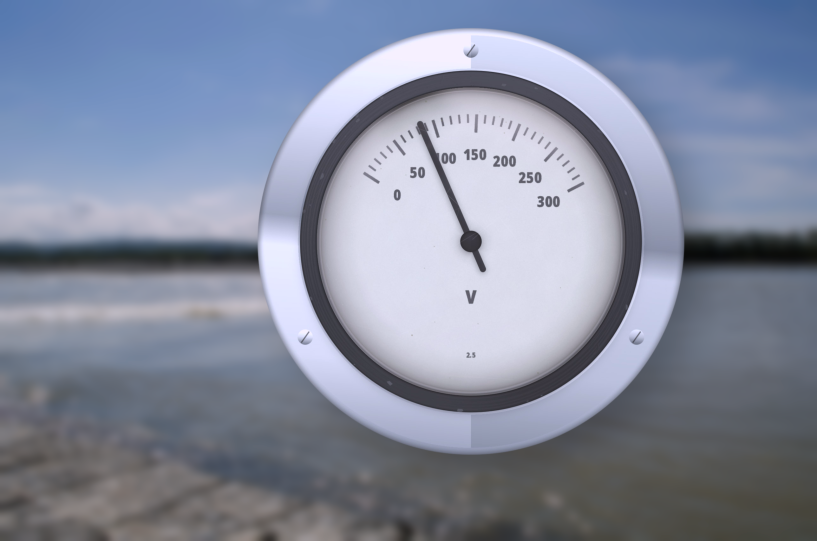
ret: 85,V
